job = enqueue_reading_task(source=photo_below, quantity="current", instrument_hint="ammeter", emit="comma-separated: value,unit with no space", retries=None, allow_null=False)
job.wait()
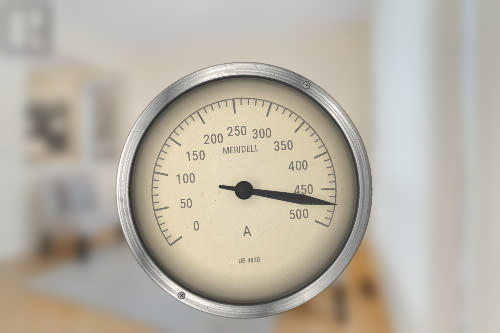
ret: 470,A
